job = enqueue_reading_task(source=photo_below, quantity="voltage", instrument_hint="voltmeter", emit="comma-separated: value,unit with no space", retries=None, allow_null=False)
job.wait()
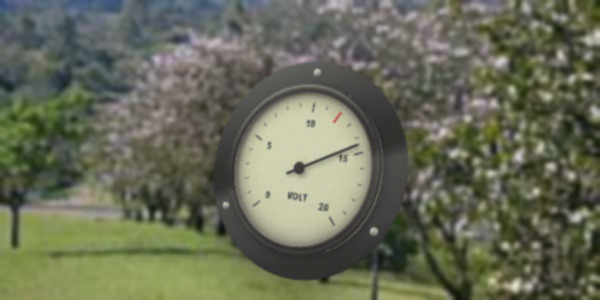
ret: 14.5,V
